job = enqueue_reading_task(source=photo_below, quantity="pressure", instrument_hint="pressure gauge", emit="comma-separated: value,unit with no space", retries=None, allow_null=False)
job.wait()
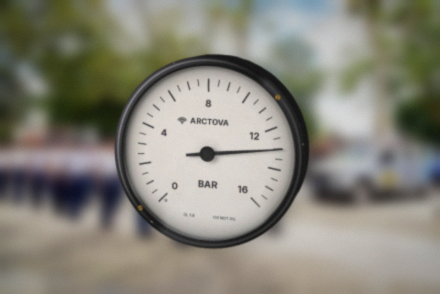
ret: 13,bar
